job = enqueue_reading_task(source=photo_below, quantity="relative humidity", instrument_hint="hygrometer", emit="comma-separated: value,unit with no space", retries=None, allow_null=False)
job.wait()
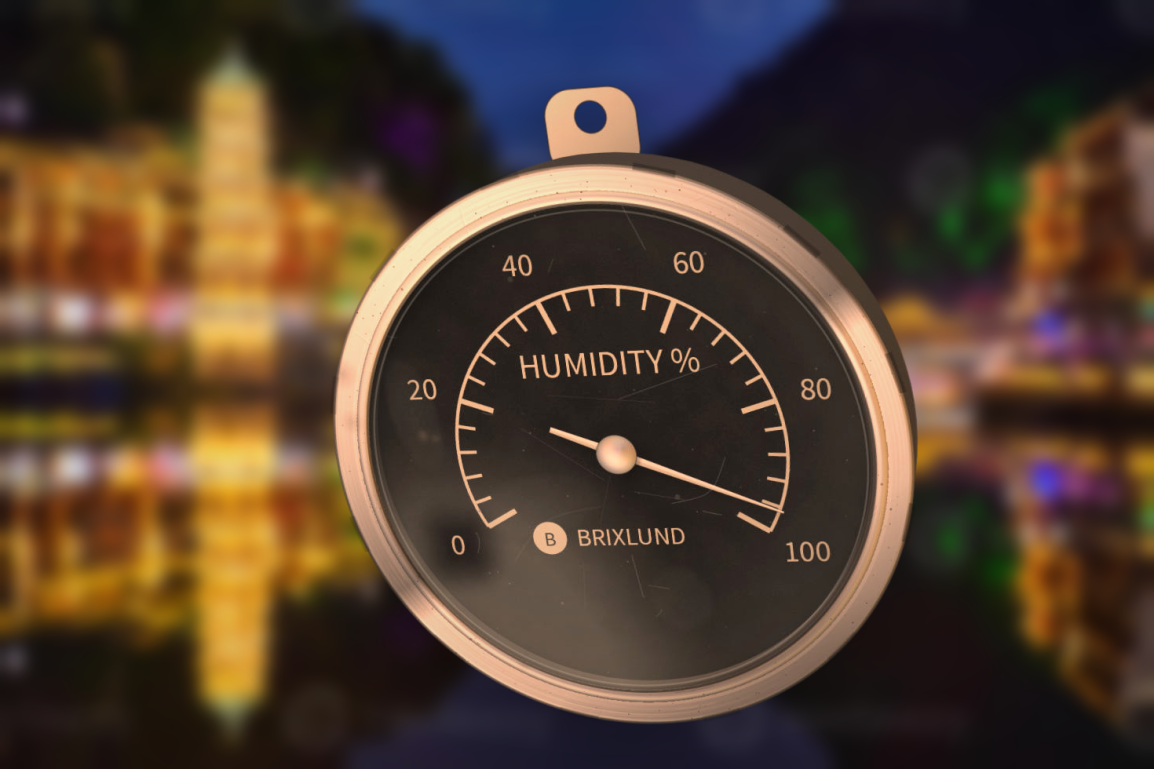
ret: 96,%
